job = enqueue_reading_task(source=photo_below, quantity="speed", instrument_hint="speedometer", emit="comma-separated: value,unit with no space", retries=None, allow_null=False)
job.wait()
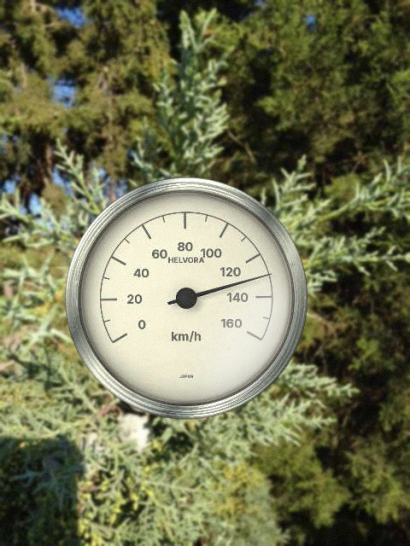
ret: 130,km/h
